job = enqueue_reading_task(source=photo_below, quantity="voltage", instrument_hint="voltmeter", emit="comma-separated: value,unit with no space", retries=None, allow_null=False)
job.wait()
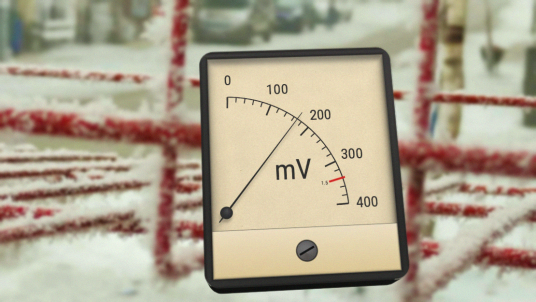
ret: 170,mV
